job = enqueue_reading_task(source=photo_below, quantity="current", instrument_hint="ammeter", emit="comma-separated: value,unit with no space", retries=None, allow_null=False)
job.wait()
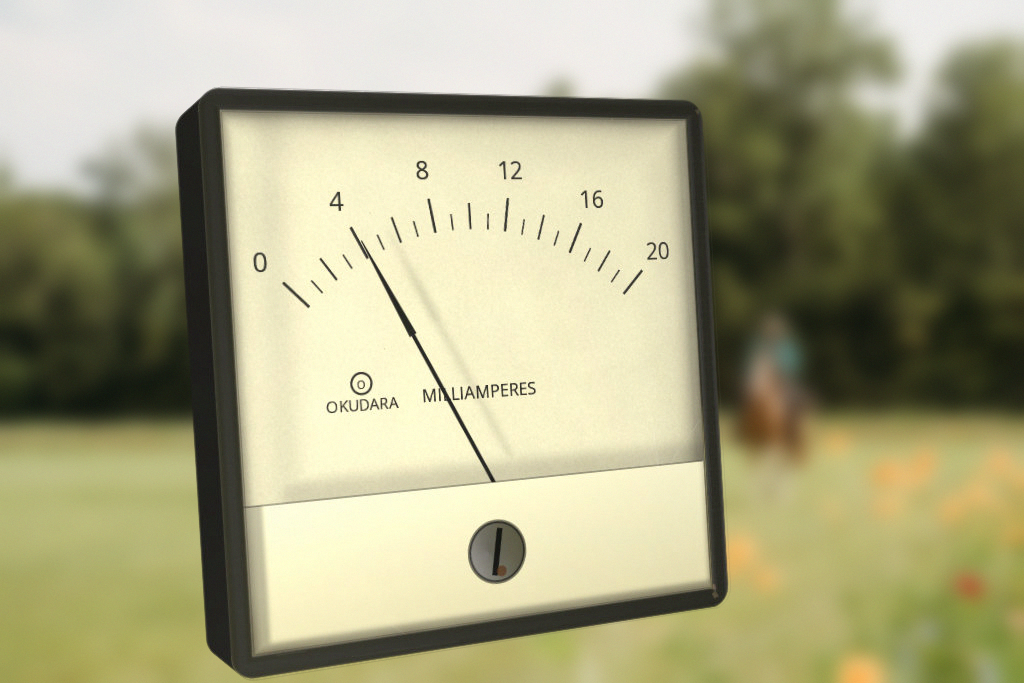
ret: 4,mA
